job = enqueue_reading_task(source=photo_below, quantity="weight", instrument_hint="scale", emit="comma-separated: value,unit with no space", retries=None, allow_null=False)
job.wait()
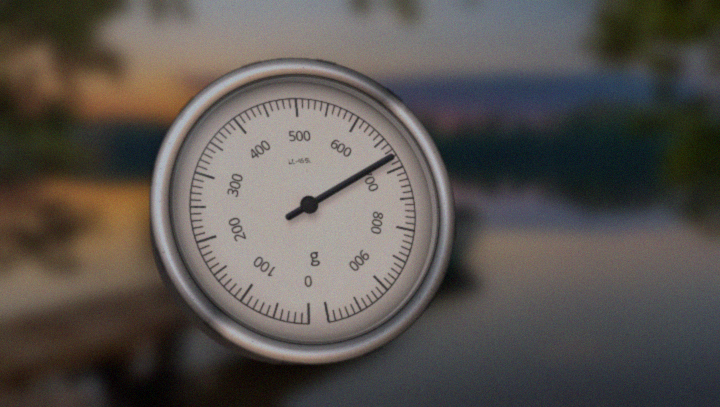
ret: 680,g
